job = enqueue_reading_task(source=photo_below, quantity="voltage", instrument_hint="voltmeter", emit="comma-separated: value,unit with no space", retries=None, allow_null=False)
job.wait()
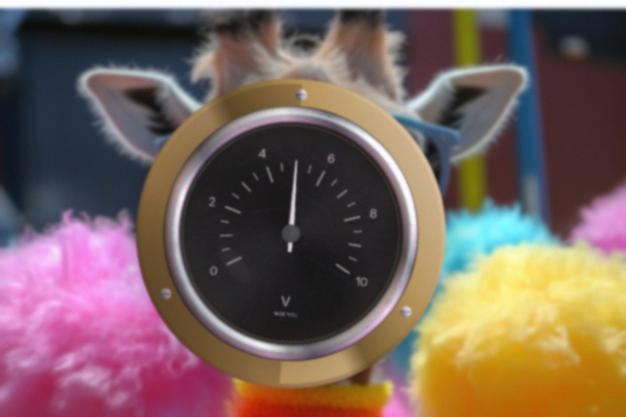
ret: 5,V
